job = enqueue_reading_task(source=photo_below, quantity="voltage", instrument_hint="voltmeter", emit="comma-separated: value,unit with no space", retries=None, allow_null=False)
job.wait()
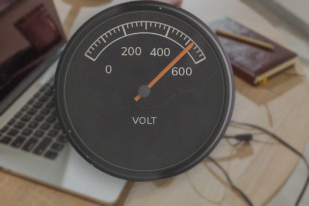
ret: 520,V
